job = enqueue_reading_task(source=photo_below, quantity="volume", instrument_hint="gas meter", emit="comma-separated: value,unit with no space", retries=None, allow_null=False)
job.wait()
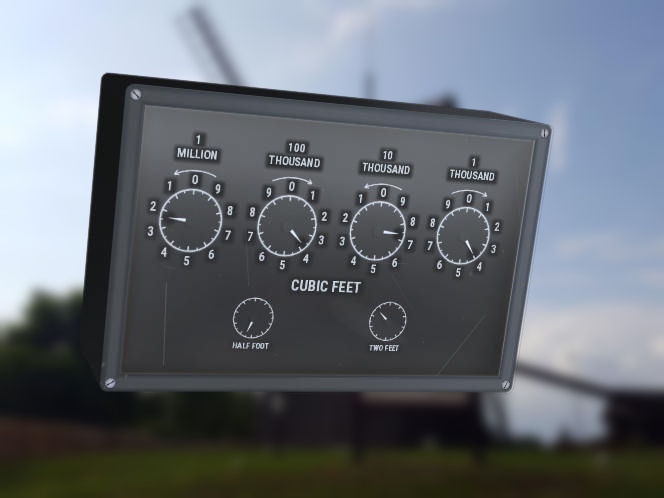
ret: 237400,ft³
